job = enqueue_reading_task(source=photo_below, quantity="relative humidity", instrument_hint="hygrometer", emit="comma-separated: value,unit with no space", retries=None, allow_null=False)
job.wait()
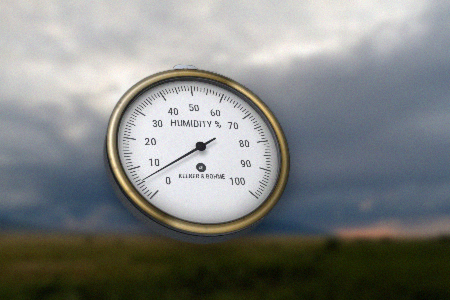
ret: 5,%
